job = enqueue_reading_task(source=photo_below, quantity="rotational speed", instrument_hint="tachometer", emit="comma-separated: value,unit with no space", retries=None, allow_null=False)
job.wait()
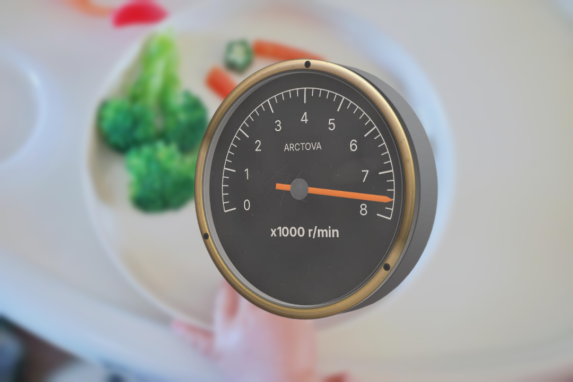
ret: 7600,rpm
